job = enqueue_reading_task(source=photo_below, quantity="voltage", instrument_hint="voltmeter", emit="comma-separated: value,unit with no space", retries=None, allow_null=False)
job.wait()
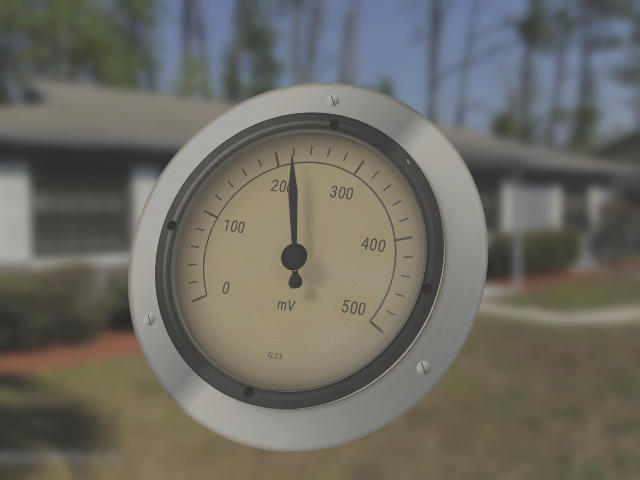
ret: 220,mV
